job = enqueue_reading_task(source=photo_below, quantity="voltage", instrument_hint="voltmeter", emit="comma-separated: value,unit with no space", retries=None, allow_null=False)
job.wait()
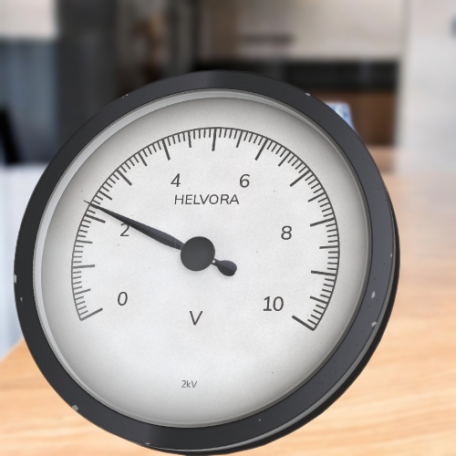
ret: 2.2,V
